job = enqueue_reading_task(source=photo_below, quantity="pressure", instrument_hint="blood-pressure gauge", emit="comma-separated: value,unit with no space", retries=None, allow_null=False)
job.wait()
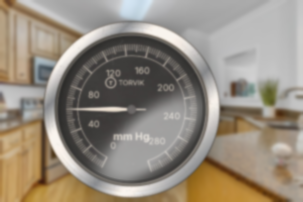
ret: 60,mmHg
